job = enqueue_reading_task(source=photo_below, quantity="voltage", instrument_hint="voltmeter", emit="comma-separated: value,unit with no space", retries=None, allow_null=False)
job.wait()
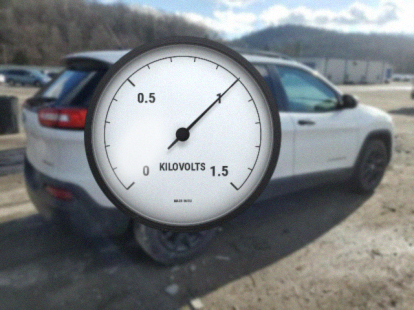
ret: 1,kV
